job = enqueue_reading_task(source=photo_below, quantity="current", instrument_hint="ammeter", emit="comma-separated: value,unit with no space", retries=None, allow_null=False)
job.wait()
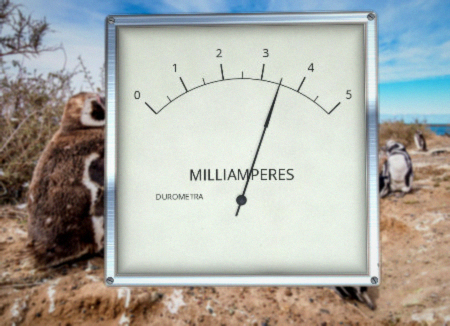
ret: 3.5,mA
